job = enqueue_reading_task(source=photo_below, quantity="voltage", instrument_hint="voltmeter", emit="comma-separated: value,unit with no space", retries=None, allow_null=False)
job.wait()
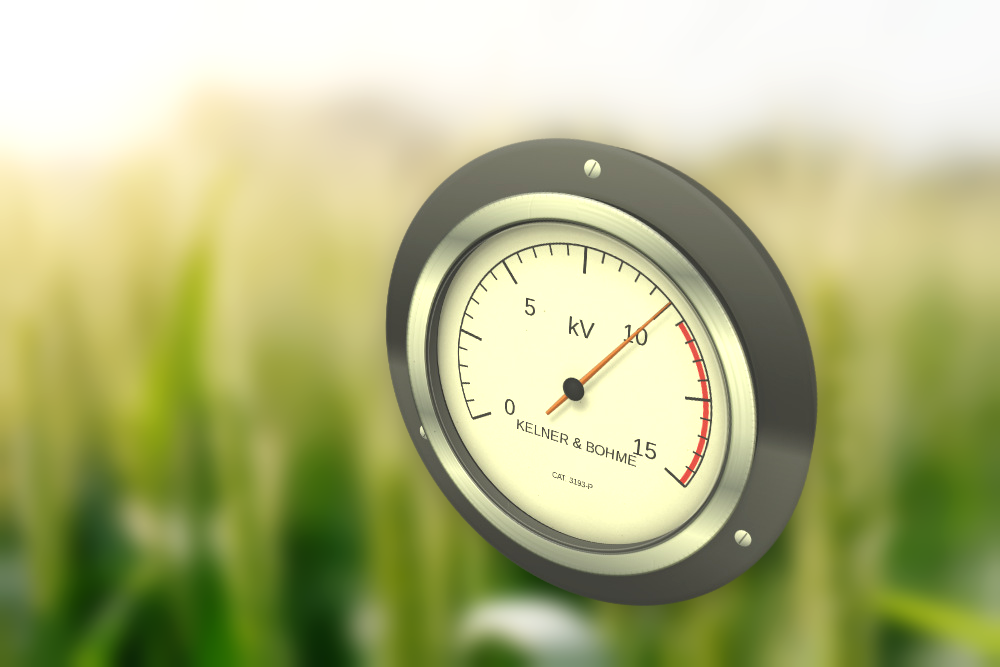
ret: 10,kV
